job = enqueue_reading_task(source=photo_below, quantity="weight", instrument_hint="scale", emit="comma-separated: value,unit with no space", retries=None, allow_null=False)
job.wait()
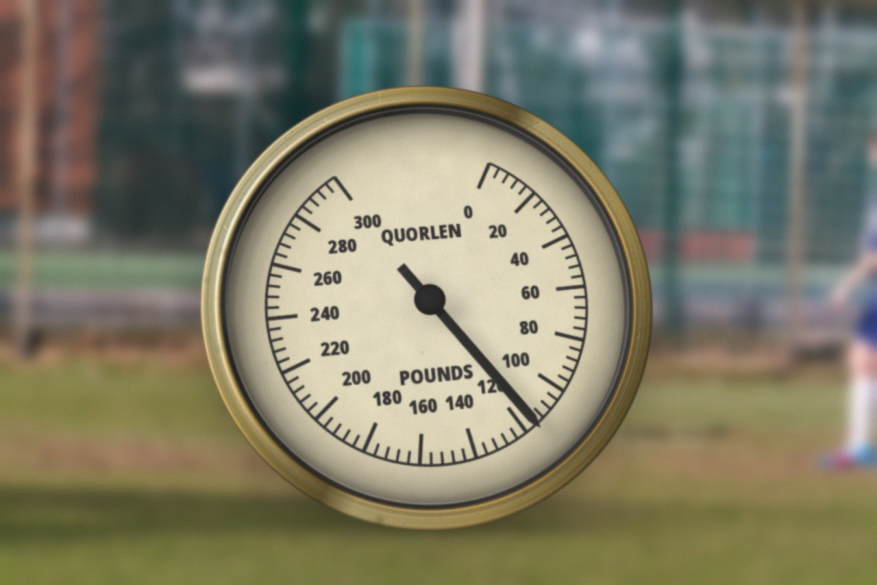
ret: 116,lb
